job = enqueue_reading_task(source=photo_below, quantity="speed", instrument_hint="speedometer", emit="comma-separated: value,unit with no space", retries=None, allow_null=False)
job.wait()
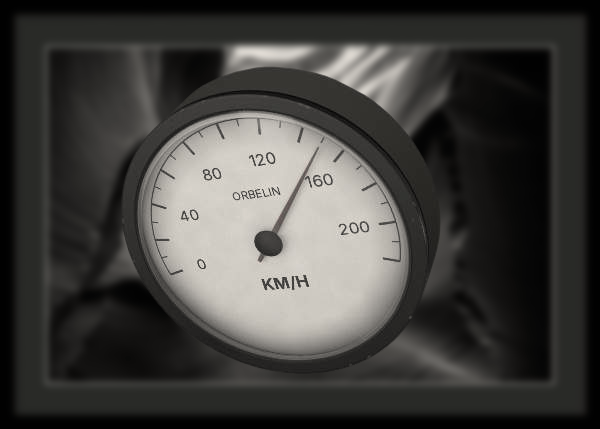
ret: 150,km/h
